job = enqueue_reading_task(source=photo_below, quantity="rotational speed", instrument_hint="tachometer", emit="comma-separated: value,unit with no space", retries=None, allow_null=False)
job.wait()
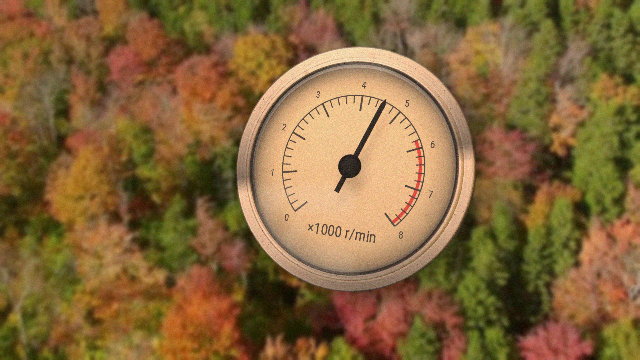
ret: 4600,rpm
